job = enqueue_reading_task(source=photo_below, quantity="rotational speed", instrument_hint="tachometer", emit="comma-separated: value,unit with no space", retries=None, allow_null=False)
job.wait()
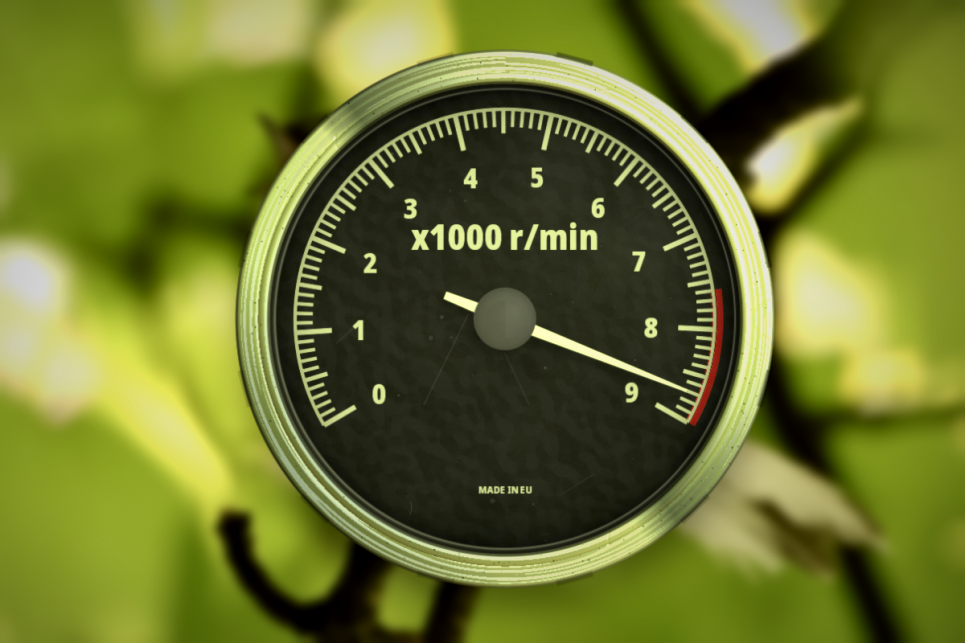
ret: 8700,rpm
